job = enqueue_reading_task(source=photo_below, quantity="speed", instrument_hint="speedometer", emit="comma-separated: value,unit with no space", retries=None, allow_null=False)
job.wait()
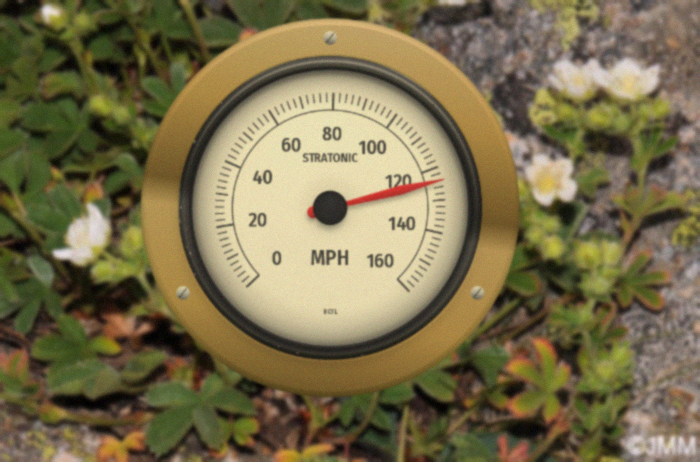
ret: 124,mph
